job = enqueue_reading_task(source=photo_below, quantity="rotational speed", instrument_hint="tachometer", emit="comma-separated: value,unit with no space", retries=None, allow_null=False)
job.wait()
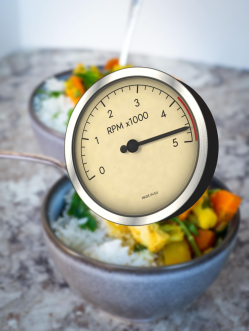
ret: 4700,rpm
